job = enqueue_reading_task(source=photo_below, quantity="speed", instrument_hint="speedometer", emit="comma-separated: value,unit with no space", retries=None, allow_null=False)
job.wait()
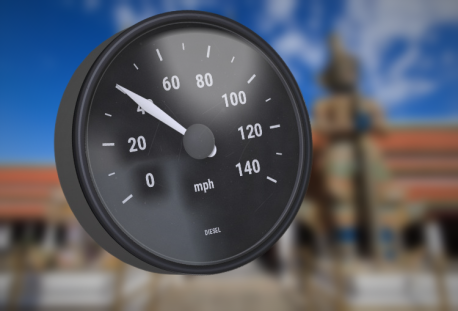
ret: 40,mph
